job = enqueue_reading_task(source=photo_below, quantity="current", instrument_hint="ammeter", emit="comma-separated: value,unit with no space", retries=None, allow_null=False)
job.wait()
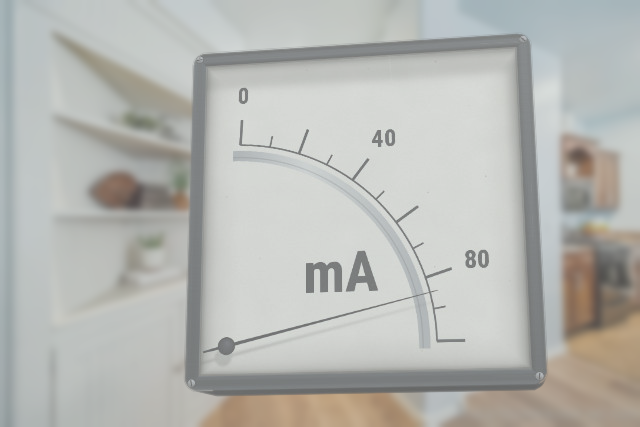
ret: 85,mA
